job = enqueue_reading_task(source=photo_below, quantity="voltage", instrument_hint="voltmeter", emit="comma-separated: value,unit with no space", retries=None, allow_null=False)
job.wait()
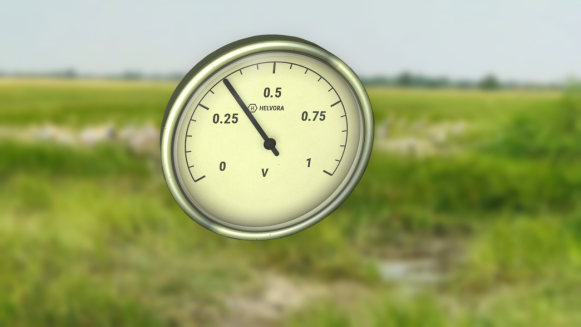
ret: 0.35,V
